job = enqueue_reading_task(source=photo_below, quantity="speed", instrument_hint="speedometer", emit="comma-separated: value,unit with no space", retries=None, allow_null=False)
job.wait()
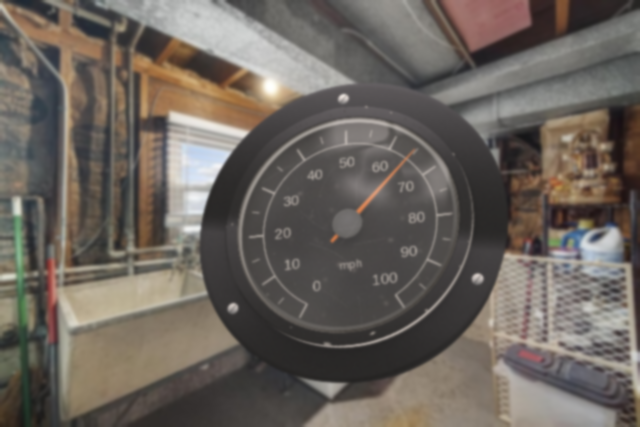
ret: 65,mph
